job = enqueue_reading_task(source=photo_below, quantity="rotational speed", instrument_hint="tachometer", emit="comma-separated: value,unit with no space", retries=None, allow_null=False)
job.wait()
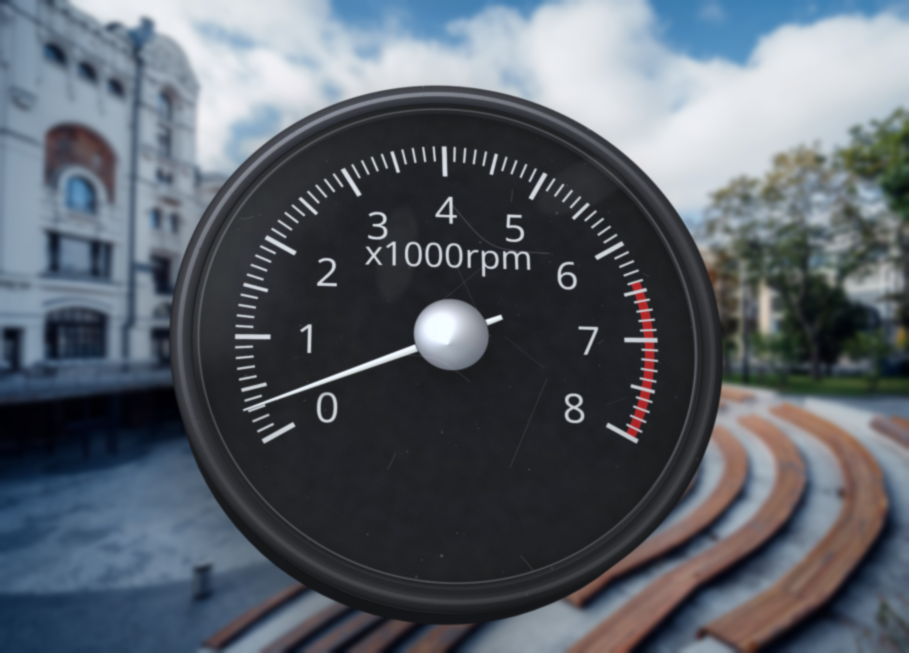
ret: 300,rpm
